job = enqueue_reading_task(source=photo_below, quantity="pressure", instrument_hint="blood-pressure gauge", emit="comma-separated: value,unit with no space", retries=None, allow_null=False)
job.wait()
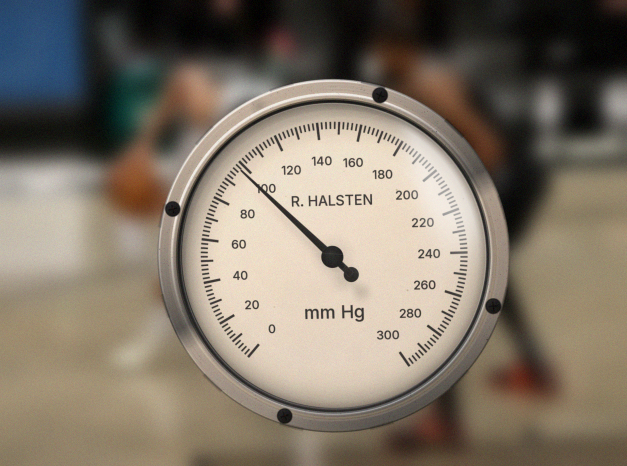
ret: 98,mmHg
